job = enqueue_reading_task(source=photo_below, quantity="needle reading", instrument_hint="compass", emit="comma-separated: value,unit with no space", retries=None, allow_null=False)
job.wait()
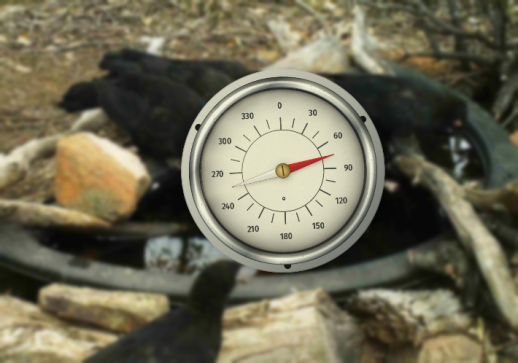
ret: 75,°
